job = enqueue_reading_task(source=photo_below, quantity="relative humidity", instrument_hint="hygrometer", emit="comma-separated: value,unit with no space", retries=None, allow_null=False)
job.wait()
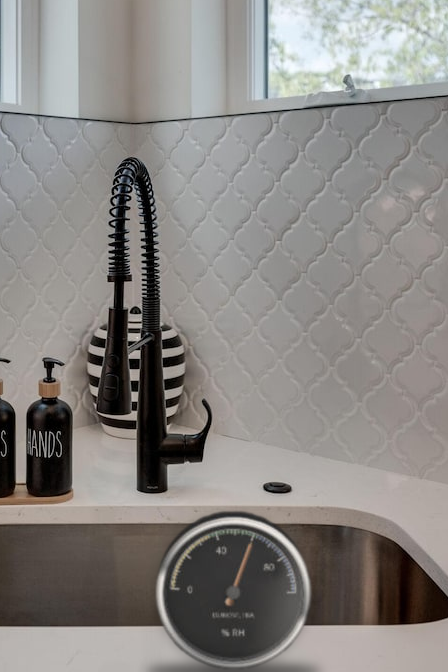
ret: 60,%
